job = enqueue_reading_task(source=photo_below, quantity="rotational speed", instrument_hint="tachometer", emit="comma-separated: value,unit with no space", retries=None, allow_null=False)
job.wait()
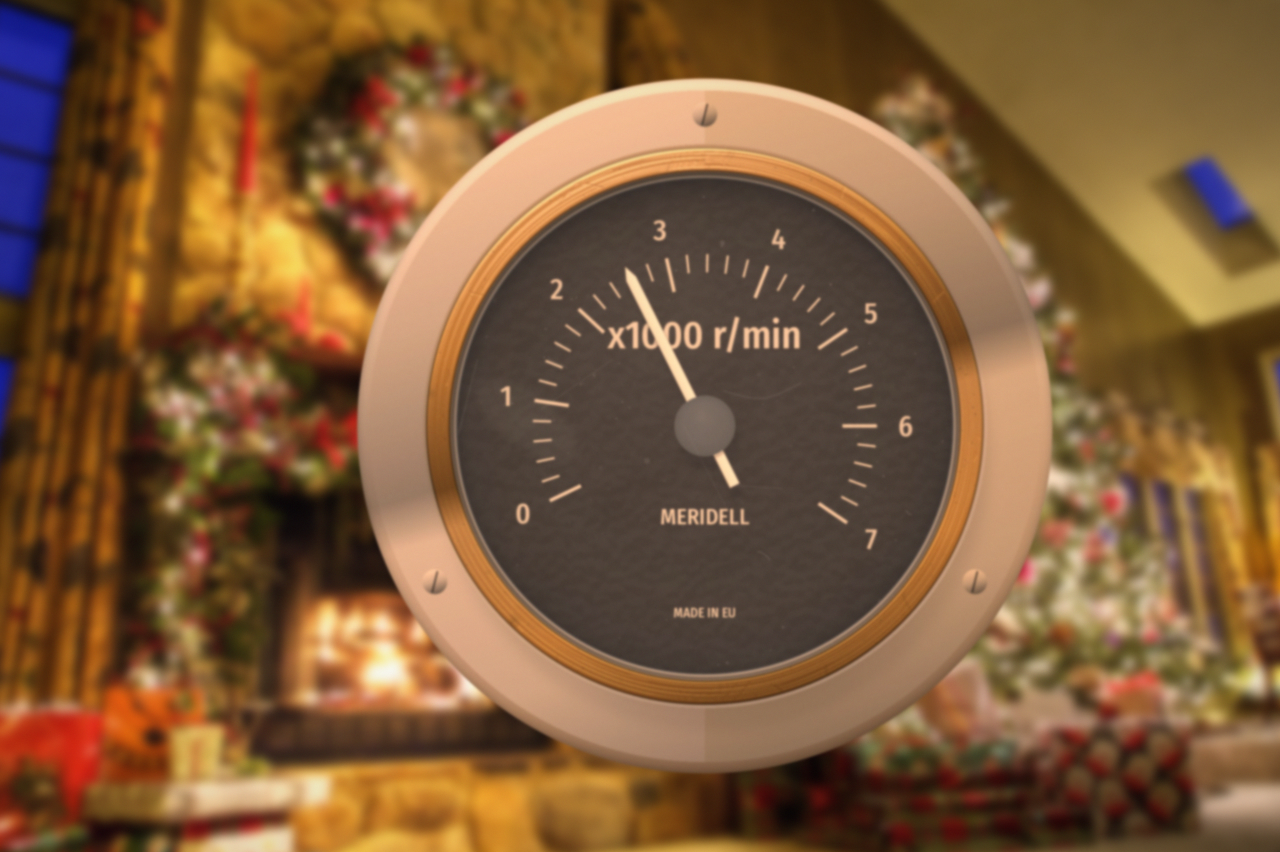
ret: 2600,rpm
